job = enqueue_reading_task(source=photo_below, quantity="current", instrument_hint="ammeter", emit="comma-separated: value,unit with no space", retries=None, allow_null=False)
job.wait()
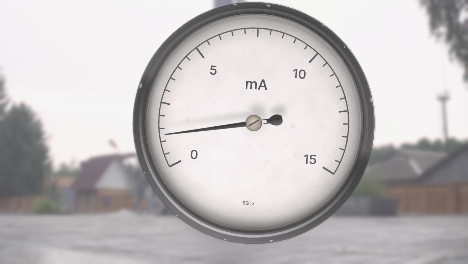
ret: 1.25,mA
